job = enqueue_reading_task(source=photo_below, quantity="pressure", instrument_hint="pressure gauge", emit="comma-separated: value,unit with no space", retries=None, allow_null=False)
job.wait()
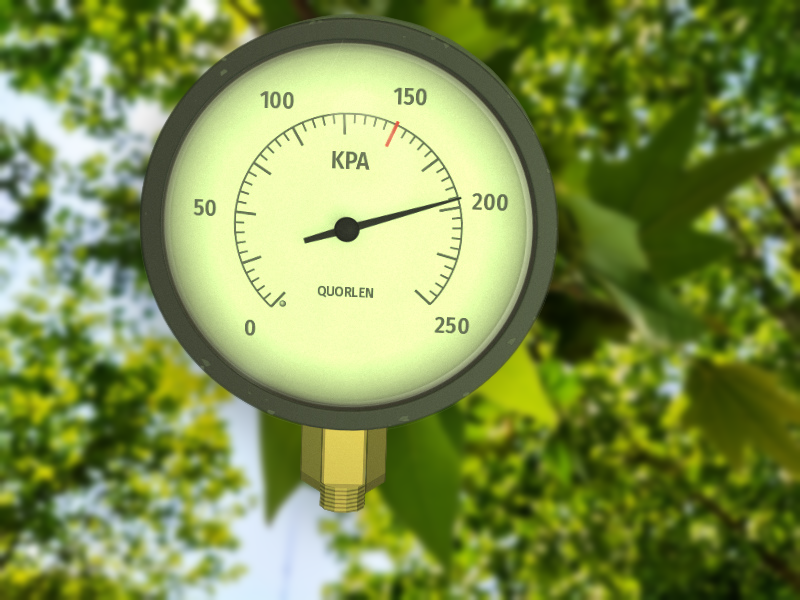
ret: 195,kPa
